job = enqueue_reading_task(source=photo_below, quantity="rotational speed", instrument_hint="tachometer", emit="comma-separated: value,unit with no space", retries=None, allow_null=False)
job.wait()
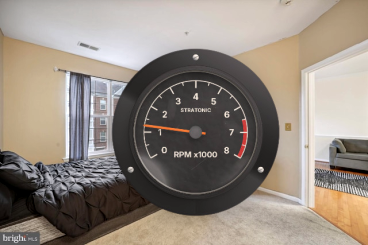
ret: 1250,rpm
